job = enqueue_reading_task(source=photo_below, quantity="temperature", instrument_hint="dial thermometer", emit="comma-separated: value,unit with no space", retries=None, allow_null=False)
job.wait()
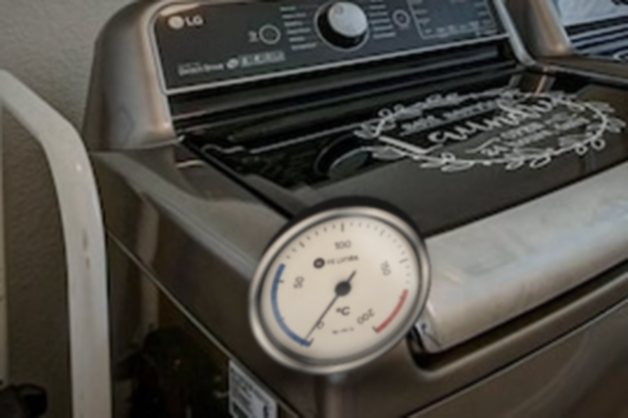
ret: 5,°C
